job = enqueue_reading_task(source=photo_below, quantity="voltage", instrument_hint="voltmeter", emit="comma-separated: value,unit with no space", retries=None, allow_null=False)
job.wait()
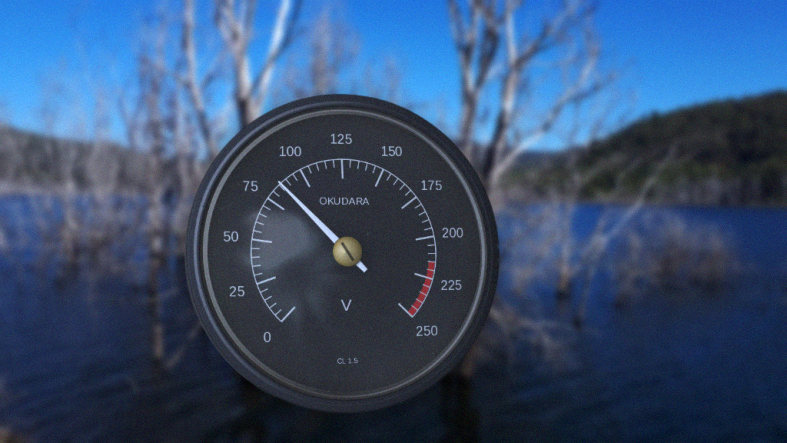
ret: 85,V
